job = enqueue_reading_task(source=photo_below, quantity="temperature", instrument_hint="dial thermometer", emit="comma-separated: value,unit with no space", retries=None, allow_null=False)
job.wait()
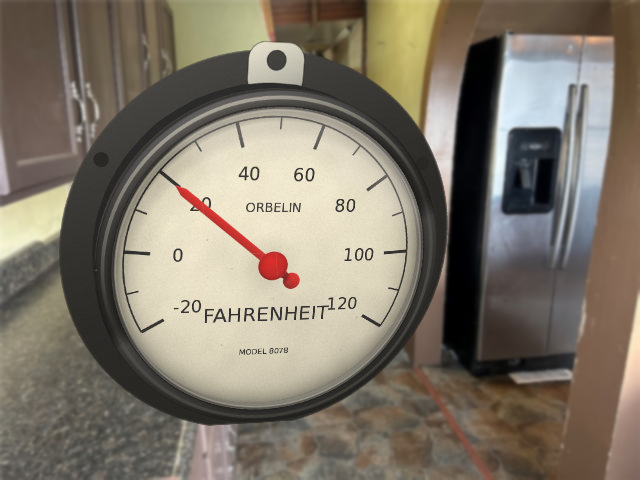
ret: 20,°F
